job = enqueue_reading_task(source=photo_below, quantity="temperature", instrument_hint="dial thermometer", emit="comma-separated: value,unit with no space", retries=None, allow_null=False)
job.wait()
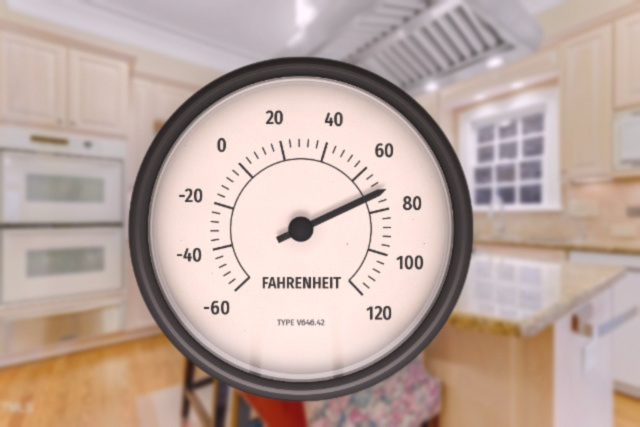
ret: 72,°F
